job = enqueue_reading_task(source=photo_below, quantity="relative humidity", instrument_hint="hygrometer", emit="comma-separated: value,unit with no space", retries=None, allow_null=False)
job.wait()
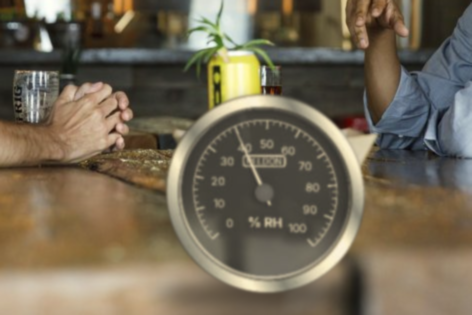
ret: 40,%
